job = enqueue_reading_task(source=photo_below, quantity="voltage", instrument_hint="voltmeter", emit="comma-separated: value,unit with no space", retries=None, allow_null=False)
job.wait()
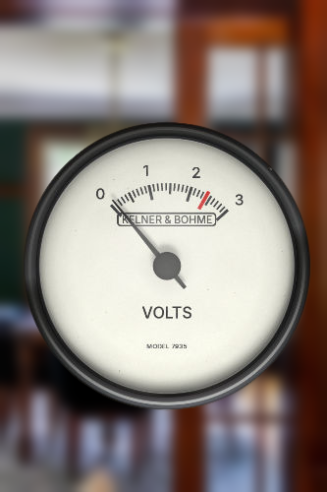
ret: 0.1,V
